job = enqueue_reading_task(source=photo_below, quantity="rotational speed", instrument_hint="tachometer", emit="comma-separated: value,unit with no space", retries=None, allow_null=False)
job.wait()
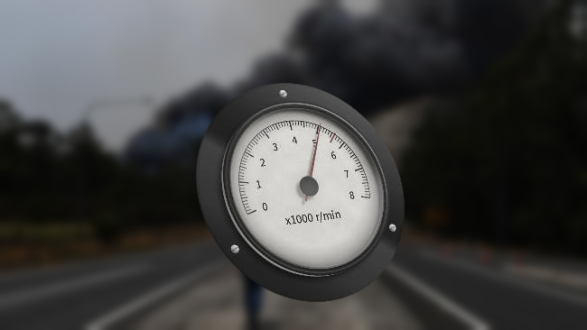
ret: 5000,rpm
